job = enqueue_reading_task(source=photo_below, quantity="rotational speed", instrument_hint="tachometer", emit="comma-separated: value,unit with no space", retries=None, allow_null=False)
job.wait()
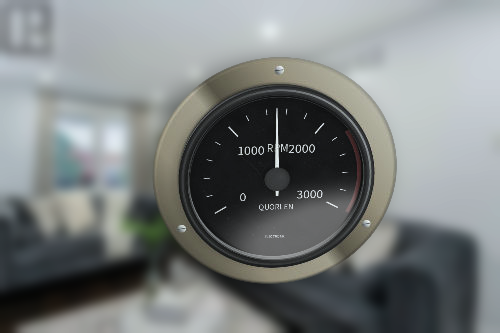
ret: 1500,rpm
